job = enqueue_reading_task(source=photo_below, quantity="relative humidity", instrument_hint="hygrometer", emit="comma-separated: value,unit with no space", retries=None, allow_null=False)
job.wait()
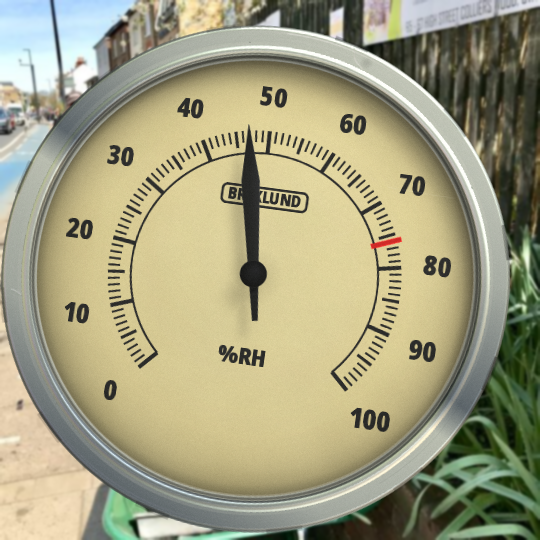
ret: 47,%
